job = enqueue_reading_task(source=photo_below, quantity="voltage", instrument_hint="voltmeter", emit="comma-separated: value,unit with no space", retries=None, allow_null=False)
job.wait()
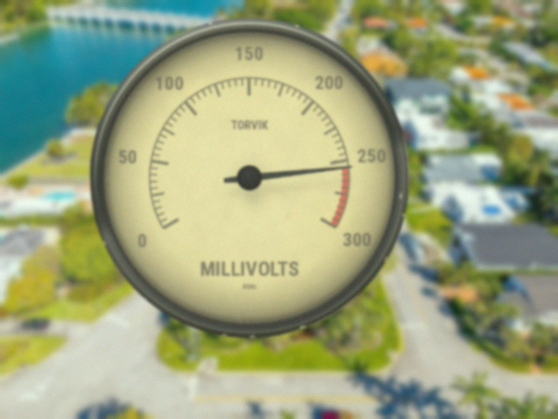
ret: 255,mV
